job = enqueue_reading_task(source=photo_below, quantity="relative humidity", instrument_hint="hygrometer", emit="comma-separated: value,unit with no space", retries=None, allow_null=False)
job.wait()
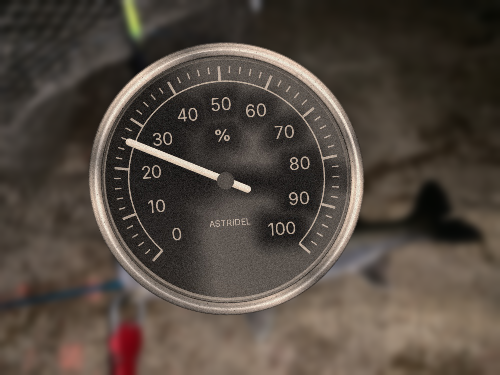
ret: 26,%
